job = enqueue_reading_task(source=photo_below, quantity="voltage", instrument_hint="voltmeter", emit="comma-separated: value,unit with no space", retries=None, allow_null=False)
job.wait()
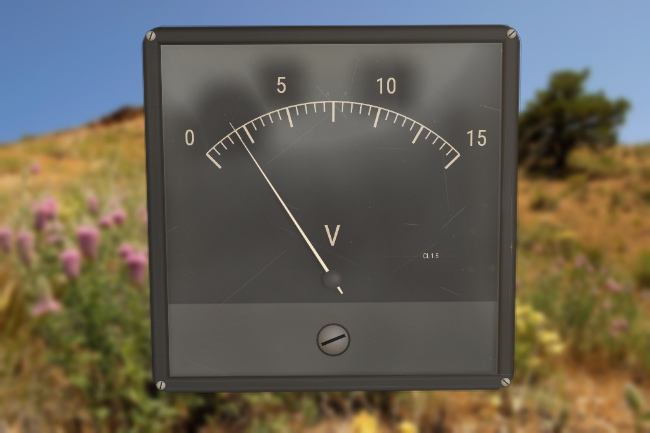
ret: 2,V
